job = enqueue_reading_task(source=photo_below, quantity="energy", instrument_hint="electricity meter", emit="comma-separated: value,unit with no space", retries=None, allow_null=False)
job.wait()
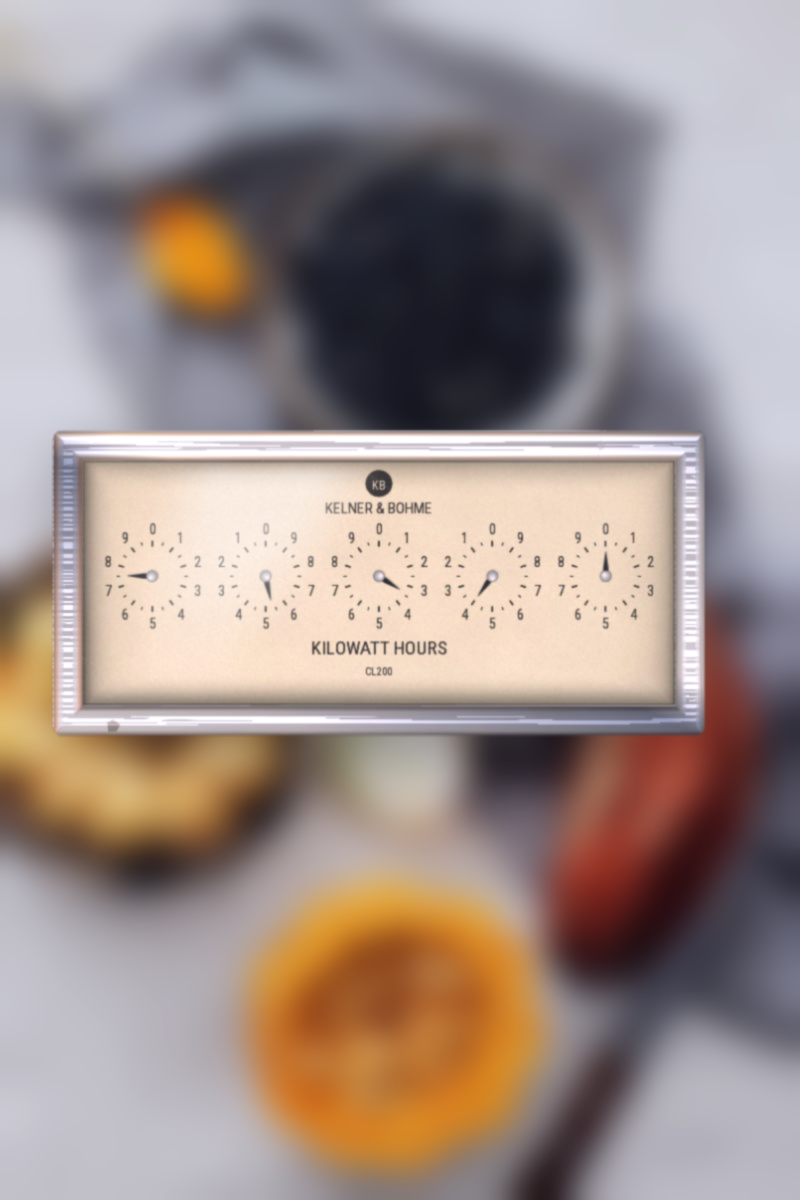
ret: 75340,kWh
